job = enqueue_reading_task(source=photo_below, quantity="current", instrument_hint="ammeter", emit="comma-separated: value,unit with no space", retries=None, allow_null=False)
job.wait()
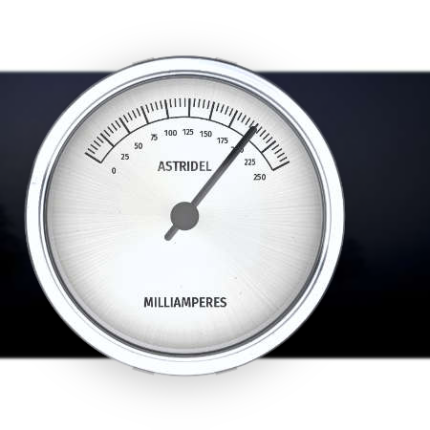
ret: 200,mA
